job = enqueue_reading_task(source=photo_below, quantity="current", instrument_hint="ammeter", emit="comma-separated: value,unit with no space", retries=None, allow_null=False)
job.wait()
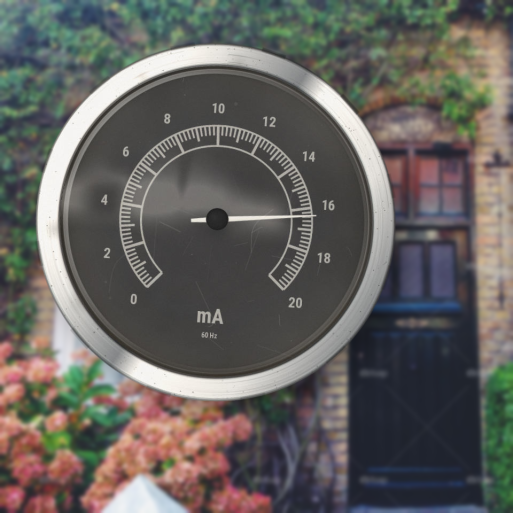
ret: 16.4,mA
